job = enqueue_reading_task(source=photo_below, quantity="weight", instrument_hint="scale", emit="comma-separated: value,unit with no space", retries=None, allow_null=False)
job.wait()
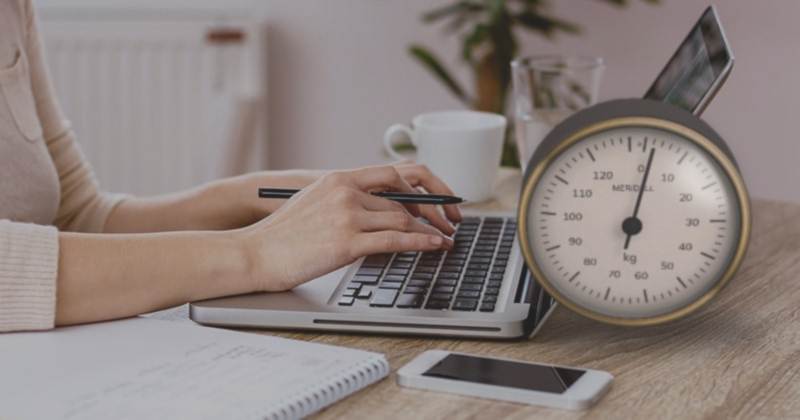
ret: 2,kg
